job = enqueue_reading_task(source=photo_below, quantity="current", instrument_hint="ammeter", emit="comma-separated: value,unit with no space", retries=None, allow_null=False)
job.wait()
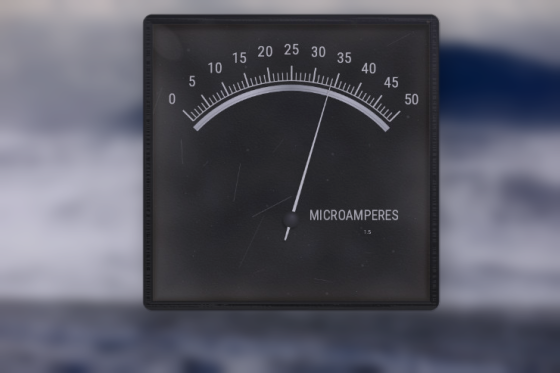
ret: 34,µA
